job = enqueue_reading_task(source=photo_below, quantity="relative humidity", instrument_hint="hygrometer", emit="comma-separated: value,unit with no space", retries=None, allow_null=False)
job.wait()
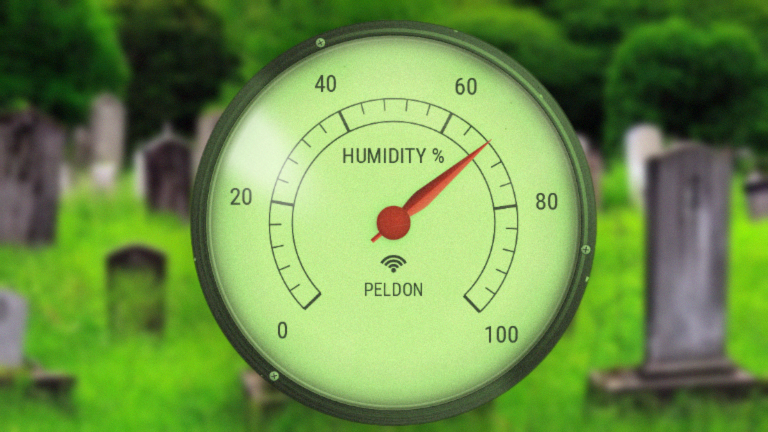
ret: 68,%
